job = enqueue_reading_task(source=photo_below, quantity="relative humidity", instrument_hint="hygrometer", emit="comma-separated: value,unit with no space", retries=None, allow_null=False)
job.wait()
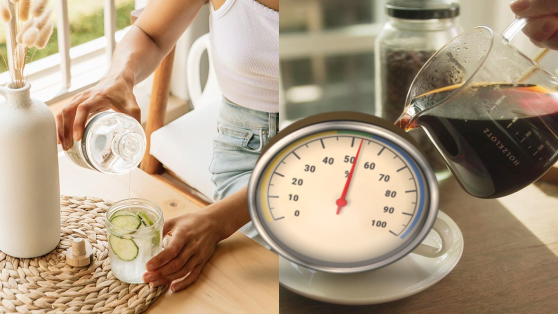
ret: 52.5,%
